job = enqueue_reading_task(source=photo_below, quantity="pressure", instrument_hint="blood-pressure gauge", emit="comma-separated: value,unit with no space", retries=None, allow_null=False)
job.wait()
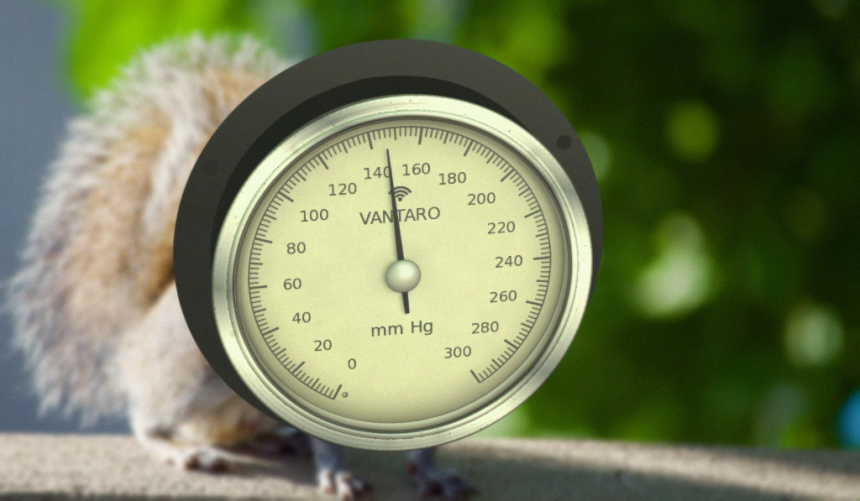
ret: 146,mmHg
